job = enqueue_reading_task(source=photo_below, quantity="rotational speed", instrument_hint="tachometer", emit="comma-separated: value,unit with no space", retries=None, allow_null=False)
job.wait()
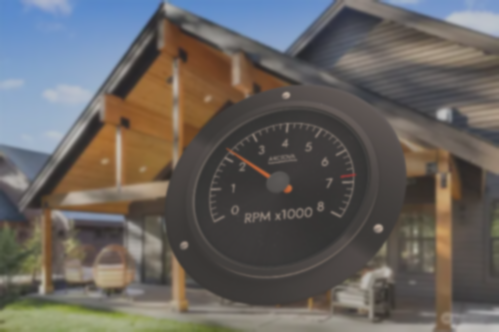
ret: 2200,rpm
